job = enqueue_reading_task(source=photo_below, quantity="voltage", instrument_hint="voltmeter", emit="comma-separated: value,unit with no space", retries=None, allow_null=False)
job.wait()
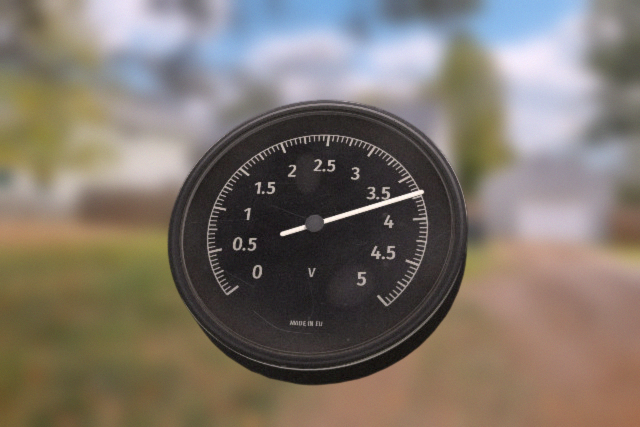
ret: 3.75,V
